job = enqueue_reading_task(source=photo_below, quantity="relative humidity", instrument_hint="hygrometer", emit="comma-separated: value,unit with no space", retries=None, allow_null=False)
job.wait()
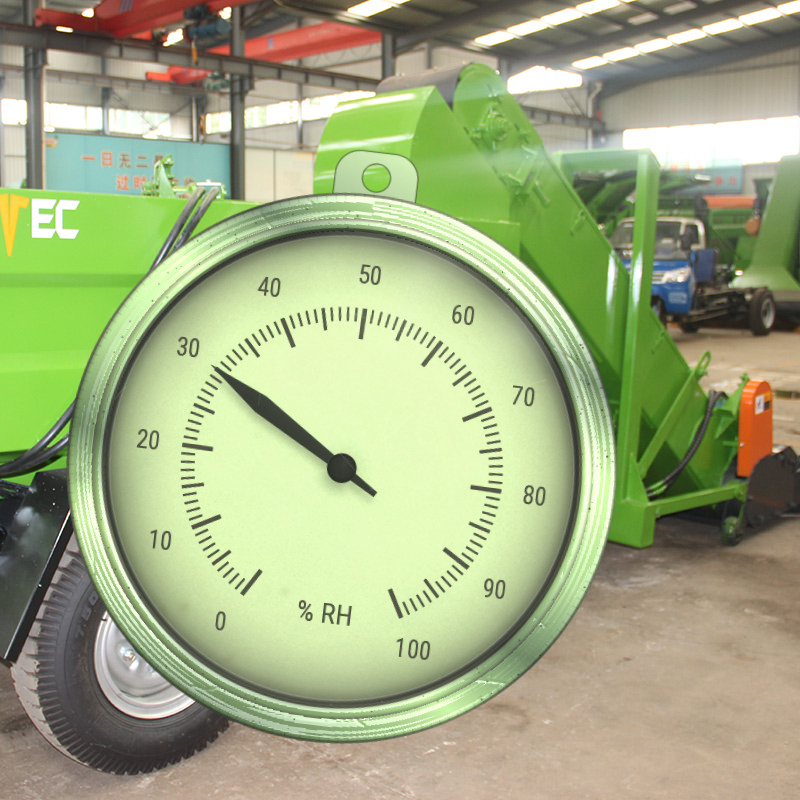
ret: 30,%
